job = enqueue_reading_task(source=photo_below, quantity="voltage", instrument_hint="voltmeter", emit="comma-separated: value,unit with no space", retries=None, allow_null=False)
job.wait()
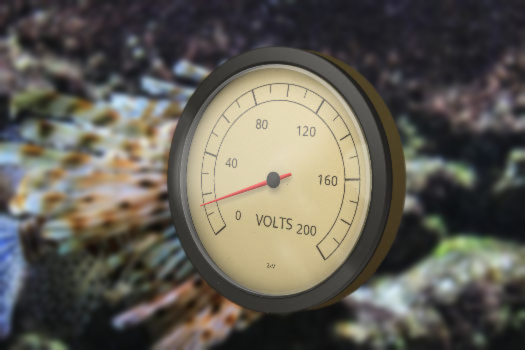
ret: 15,V
